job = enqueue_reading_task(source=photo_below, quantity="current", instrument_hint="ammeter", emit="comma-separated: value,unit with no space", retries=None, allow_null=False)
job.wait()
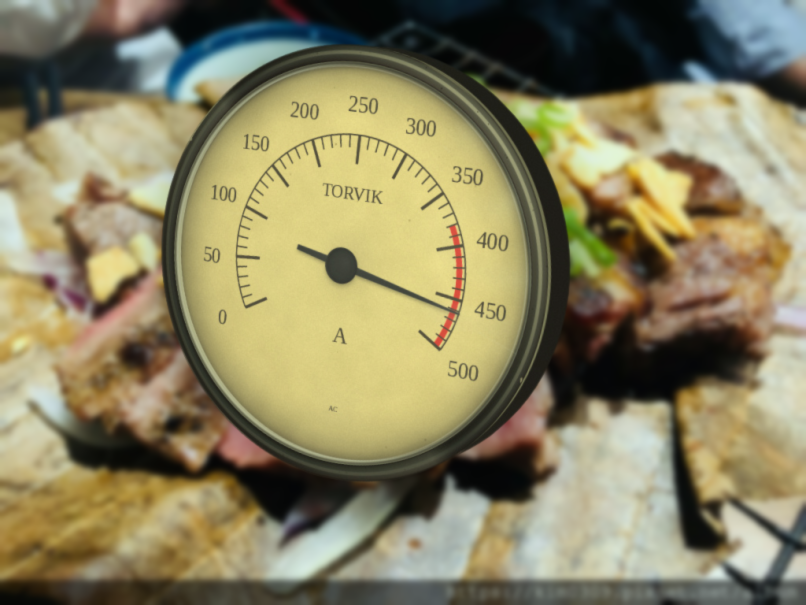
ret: 460,A
